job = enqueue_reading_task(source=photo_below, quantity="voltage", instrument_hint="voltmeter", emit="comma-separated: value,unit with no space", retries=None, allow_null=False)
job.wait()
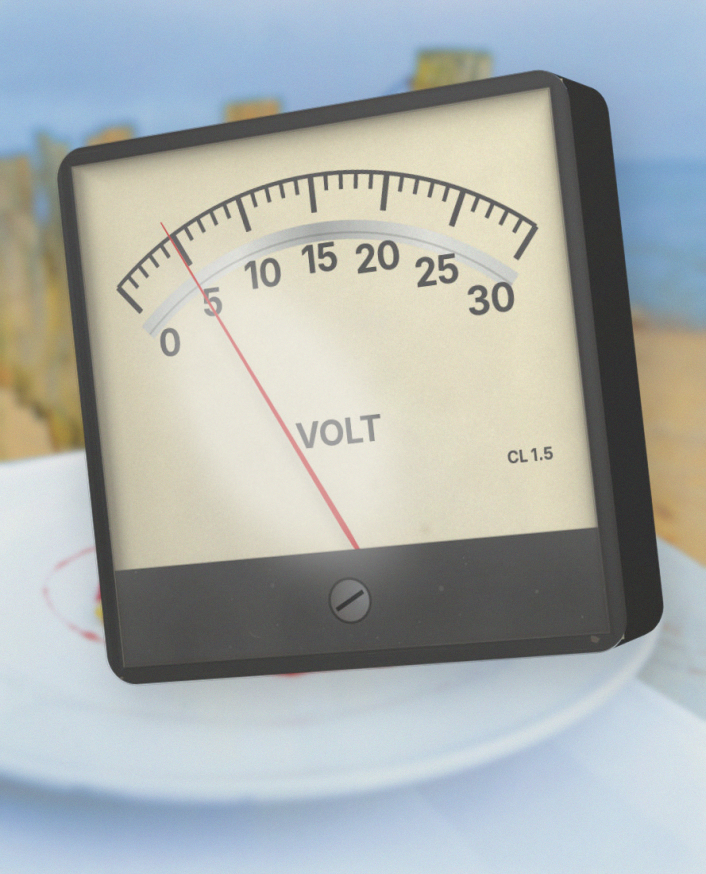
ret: 5,V
